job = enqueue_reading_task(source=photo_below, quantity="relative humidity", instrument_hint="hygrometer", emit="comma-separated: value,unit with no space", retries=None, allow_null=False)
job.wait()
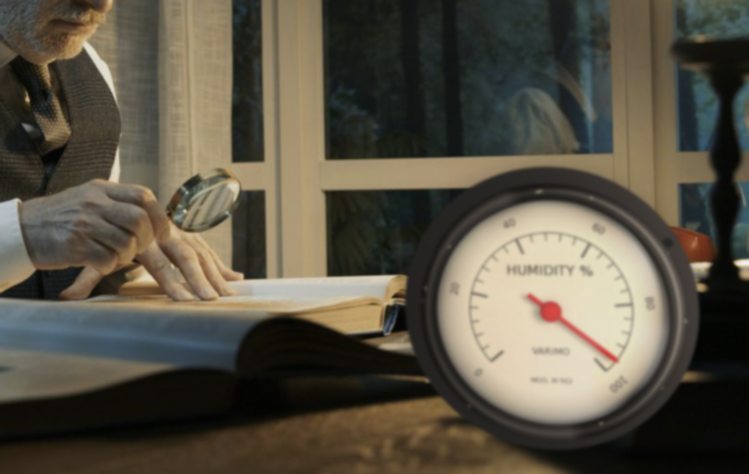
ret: 96,%
